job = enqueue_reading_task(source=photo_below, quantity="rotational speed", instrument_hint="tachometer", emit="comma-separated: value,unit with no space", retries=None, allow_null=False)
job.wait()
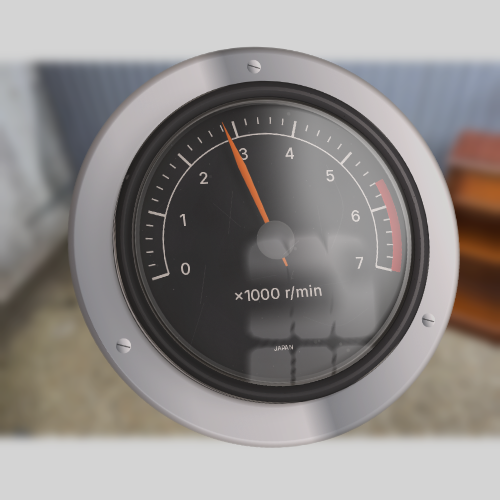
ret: 2800,rpm
